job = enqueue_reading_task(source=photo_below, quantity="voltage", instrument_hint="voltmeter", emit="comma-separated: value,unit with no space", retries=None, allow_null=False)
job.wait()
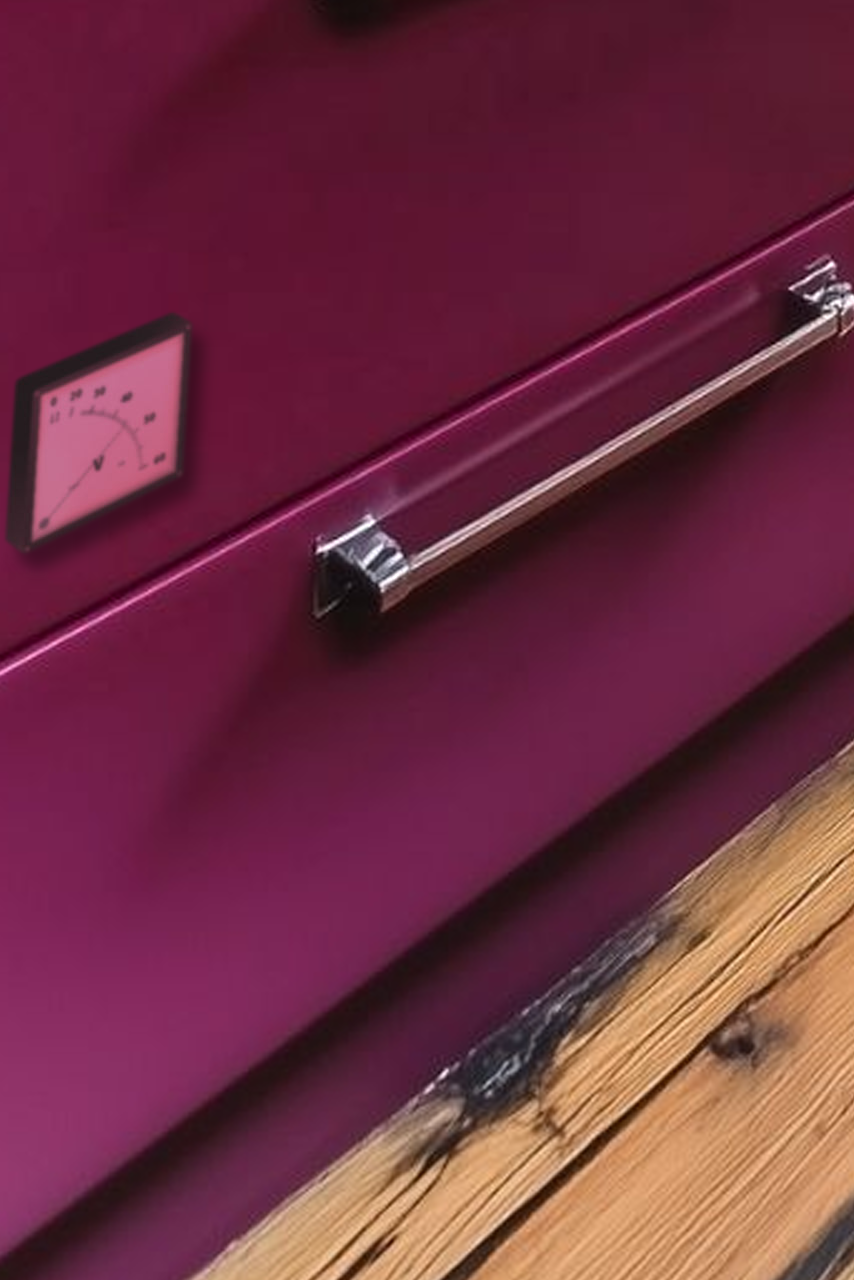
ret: 45,V
